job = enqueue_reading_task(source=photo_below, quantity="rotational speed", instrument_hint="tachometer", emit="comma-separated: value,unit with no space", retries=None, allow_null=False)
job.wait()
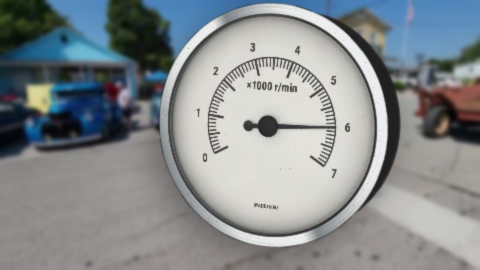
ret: 6000,rpm
